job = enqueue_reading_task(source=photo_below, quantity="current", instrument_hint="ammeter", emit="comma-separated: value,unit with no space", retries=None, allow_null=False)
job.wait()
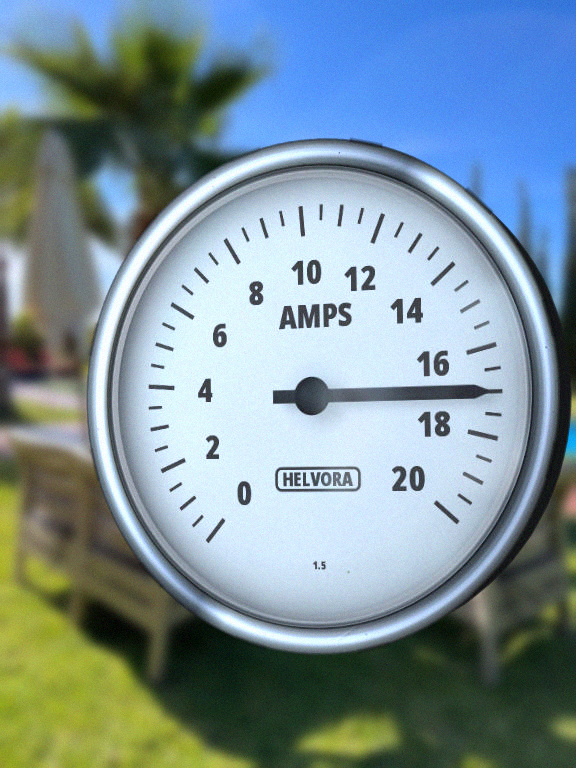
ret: 17,A
